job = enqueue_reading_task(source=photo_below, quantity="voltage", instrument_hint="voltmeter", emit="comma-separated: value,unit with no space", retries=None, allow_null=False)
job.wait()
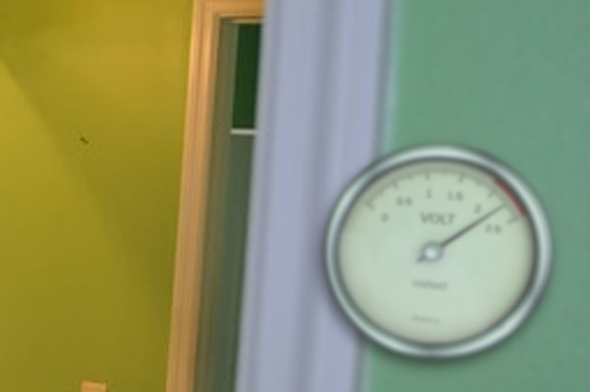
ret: 2.25,V
